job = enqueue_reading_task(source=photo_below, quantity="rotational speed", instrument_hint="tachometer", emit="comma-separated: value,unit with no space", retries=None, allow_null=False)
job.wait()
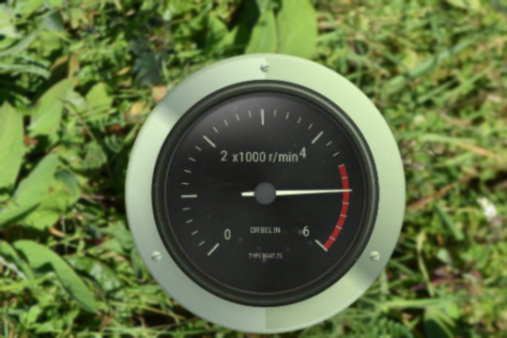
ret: 5000,rpm
